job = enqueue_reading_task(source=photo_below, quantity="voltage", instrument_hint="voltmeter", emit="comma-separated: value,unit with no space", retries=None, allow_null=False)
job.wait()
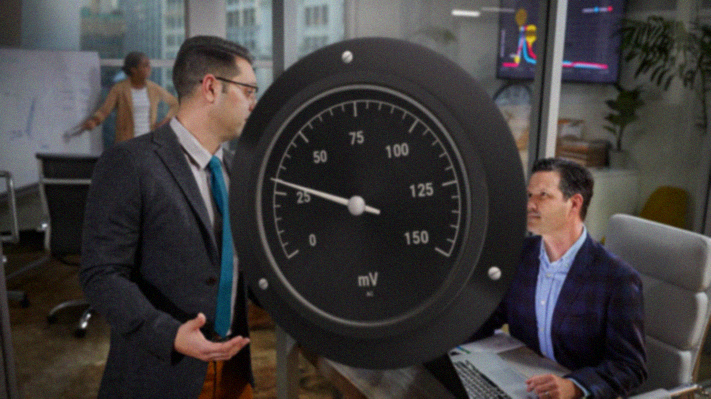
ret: 30,mV
